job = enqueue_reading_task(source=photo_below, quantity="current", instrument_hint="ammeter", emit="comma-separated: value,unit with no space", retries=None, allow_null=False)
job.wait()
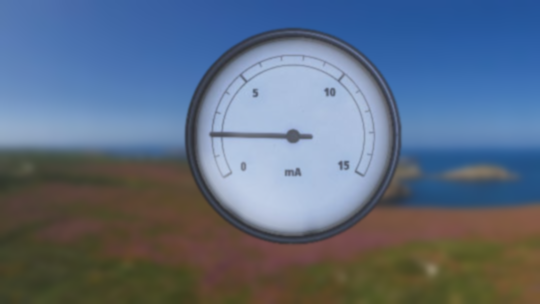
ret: 2,mA
